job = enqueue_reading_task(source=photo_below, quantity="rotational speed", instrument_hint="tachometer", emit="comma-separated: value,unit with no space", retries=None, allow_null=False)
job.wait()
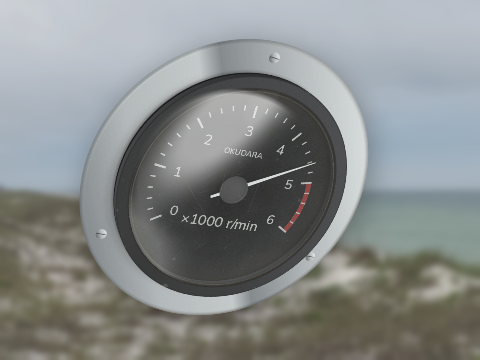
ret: 4600,rpm
